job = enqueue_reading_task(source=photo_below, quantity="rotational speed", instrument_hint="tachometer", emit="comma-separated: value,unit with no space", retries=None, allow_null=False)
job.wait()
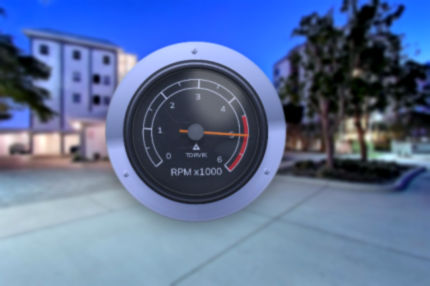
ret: 5000,rpm
